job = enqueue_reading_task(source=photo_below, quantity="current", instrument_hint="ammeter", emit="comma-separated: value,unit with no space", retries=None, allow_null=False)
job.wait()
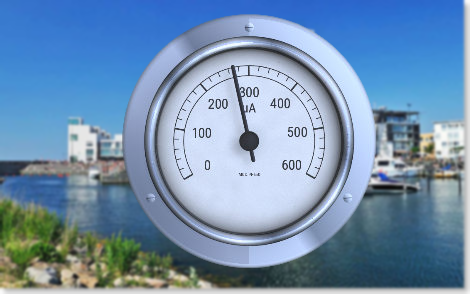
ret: 270,µA
